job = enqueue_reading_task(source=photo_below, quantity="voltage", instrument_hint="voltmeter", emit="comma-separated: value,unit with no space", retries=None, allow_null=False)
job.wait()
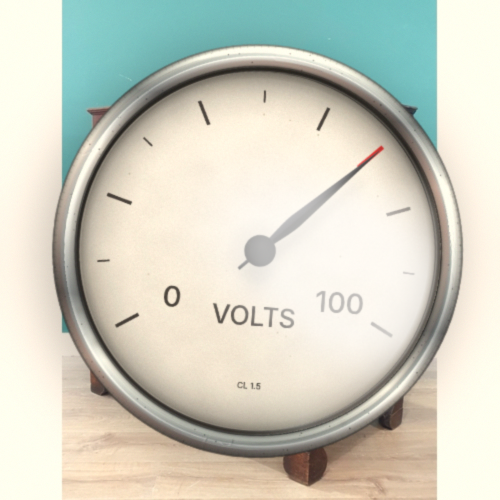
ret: 70,V
